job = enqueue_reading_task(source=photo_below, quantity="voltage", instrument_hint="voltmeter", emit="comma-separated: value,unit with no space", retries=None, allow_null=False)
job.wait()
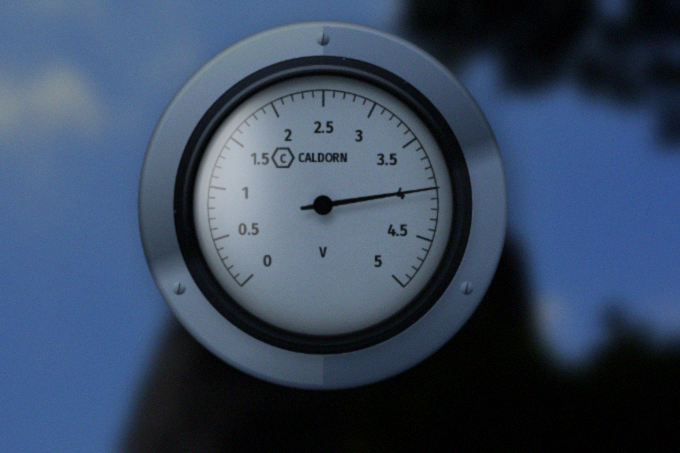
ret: 4,V
